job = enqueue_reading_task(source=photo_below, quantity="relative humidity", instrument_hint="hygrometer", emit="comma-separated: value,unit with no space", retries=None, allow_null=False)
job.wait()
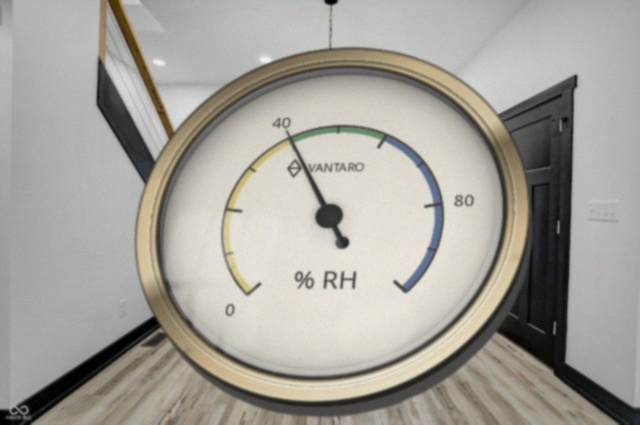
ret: 40,%
